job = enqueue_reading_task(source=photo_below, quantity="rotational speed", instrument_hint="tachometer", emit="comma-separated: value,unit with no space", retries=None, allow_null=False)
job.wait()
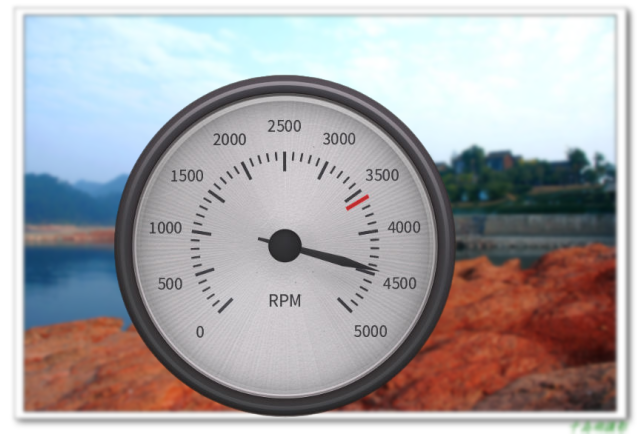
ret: 4450,rpm
